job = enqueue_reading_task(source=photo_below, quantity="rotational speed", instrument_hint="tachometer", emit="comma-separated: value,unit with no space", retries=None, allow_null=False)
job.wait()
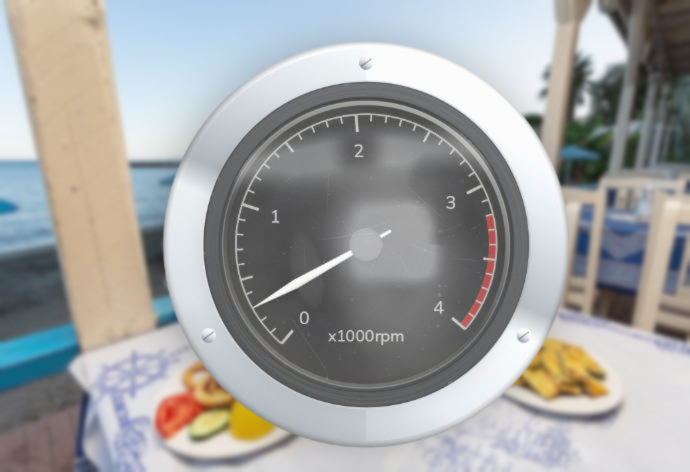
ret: 300,rpm
